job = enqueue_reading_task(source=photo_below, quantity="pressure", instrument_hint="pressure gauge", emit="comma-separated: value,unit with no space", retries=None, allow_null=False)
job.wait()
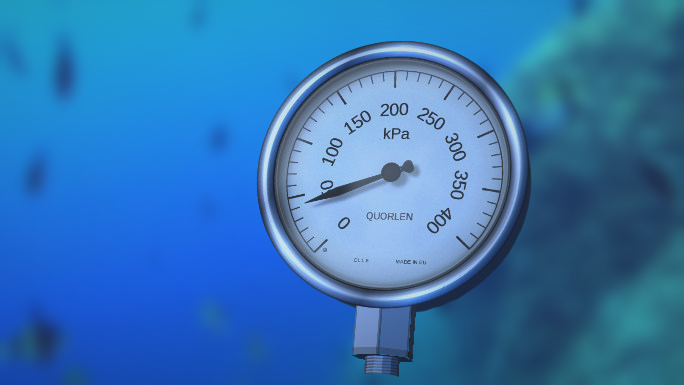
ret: 40,kPa
